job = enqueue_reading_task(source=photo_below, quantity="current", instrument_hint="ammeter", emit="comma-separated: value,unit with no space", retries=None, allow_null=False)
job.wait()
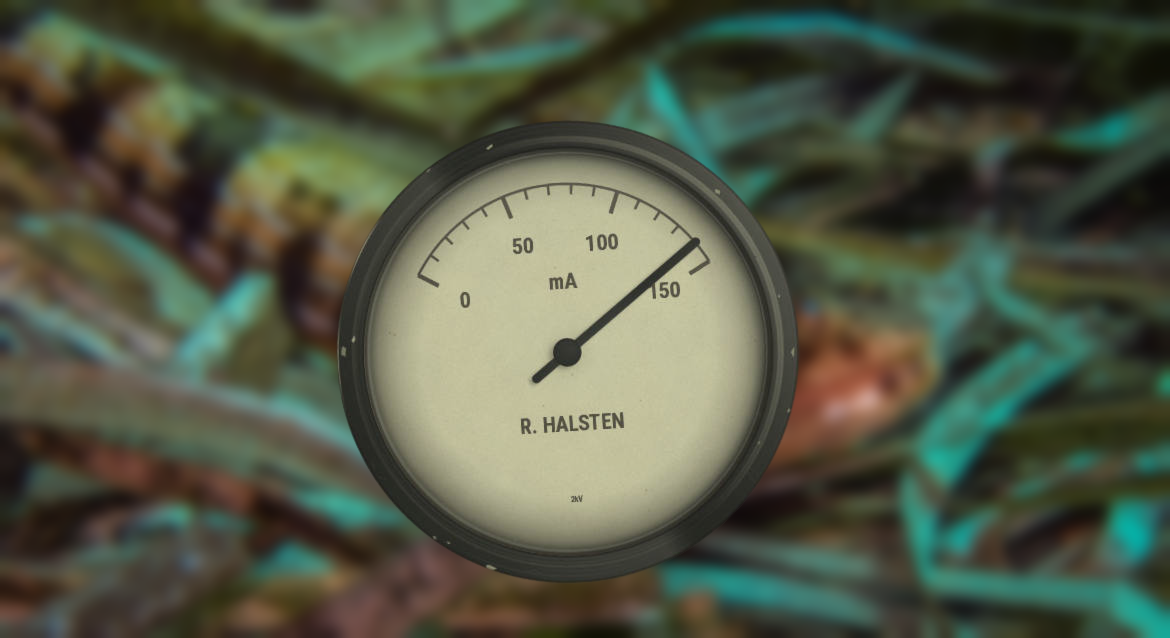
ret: 140,mA
